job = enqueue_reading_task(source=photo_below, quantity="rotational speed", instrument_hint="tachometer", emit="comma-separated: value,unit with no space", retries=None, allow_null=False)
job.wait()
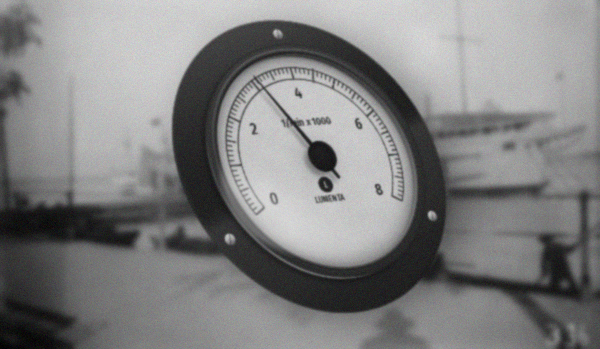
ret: 3000,rpm
